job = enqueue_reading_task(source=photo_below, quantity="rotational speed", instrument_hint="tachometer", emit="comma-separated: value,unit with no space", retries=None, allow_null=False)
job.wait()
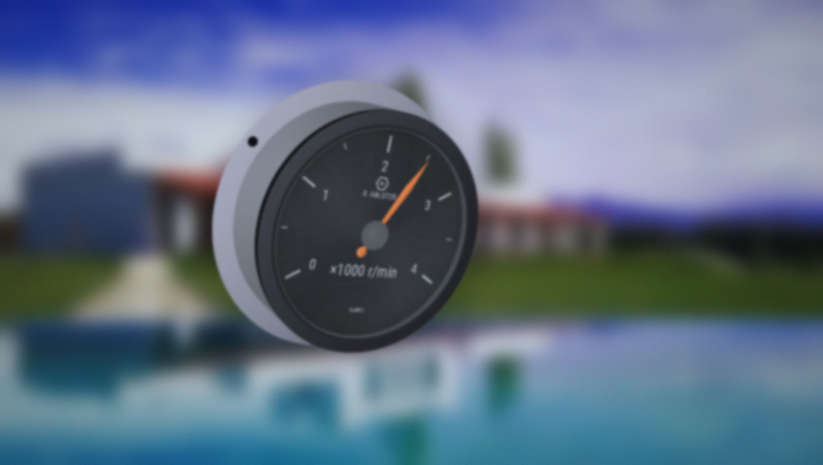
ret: 2500,rpm
